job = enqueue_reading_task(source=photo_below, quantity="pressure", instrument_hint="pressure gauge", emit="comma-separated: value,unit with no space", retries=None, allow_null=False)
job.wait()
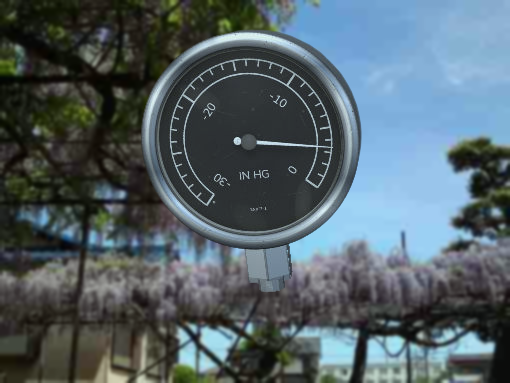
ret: -3.5,inHg
